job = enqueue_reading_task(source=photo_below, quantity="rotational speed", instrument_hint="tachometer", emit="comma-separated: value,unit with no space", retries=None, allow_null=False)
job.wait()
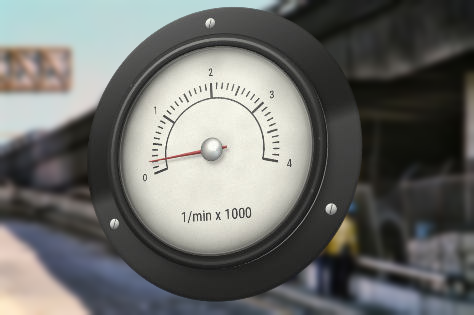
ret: 200,rpm
